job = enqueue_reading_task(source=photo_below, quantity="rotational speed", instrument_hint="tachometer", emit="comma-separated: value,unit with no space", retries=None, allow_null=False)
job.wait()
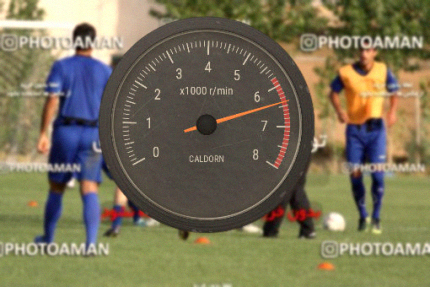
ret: 6400,rpm
